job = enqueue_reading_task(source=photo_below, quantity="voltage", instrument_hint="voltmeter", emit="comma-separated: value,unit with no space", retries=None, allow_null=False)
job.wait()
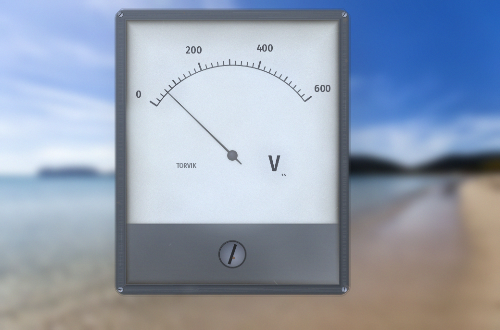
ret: 60,V
